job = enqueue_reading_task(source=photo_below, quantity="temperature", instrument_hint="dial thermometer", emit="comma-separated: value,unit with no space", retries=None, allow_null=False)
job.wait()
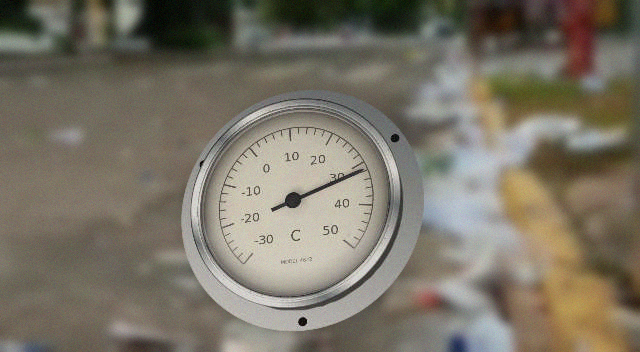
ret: 32,°C
